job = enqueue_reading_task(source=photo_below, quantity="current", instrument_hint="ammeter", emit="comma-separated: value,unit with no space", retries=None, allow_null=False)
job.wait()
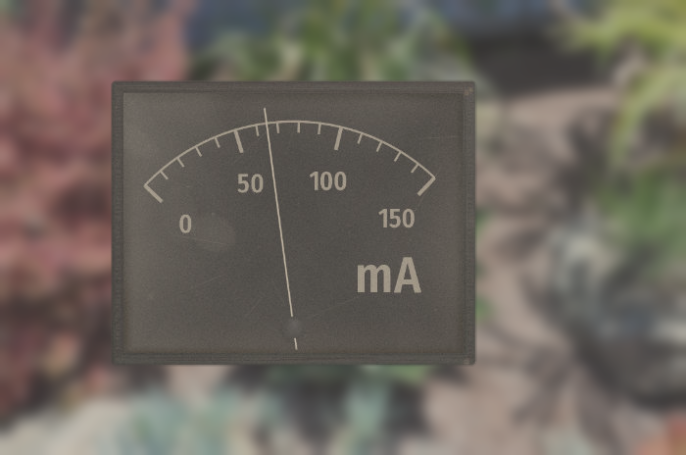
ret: 65,mA
